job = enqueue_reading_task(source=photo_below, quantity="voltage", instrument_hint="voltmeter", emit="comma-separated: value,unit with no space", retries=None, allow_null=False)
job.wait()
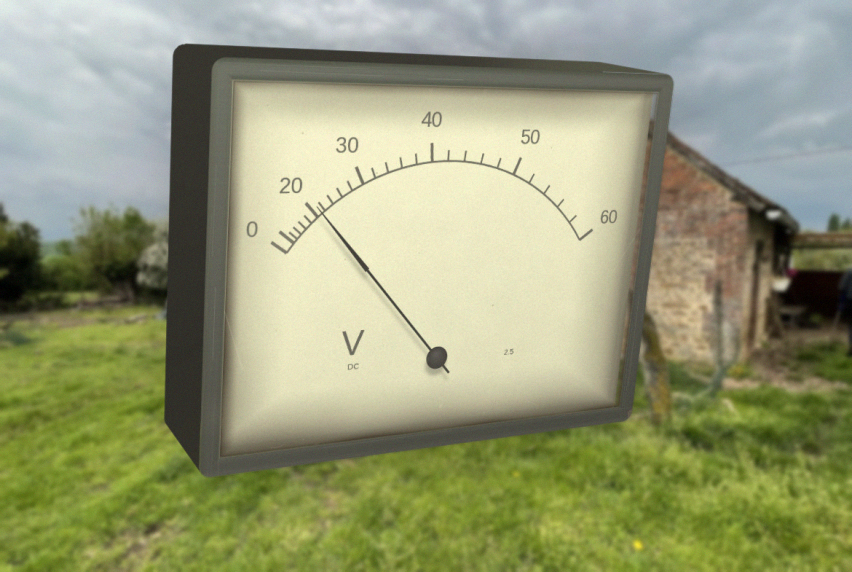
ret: 21,V
